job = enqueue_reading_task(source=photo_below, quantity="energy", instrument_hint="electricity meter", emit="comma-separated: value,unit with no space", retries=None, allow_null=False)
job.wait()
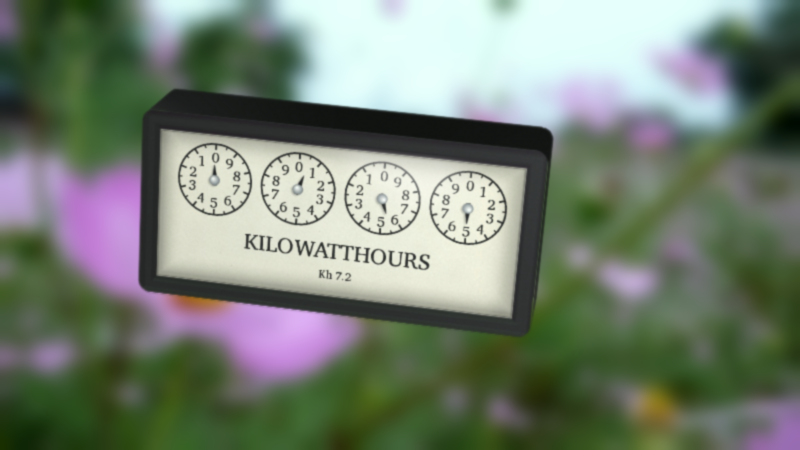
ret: 55,kWh
